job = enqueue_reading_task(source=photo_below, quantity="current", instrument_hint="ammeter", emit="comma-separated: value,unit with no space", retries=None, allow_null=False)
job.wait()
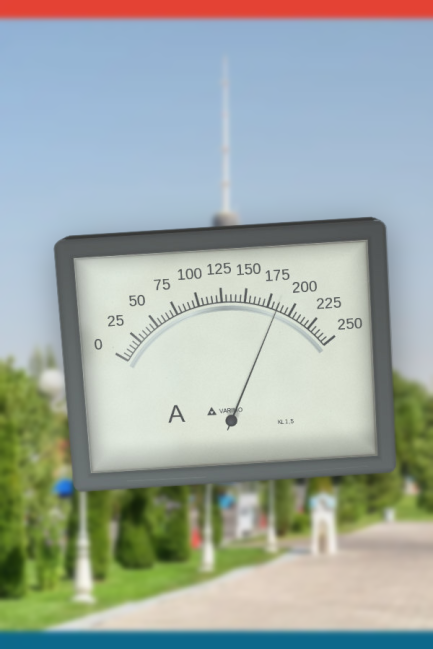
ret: 185,A
